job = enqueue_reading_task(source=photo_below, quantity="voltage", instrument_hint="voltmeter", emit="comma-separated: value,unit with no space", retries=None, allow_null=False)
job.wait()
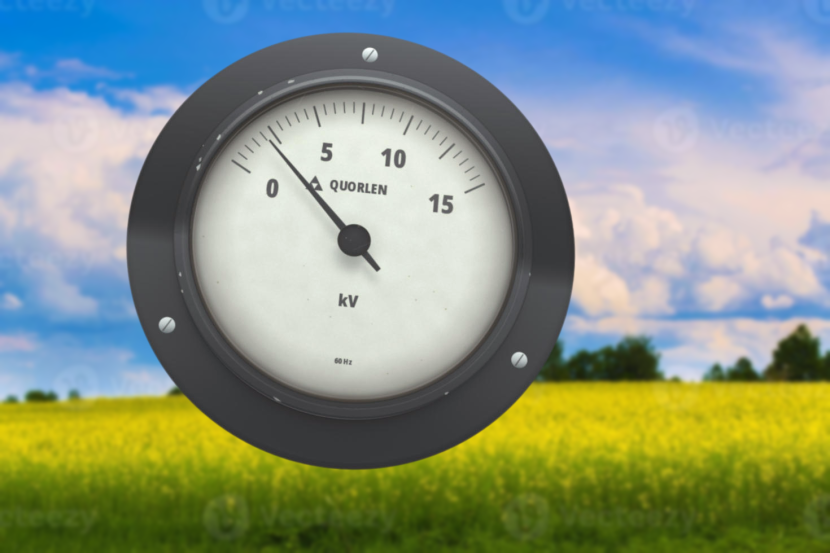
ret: 2,kV
